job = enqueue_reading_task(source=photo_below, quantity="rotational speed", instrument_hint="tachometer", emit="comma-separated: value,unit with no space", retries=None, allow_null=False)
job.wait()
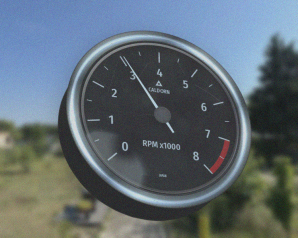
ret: 3000,rpm
